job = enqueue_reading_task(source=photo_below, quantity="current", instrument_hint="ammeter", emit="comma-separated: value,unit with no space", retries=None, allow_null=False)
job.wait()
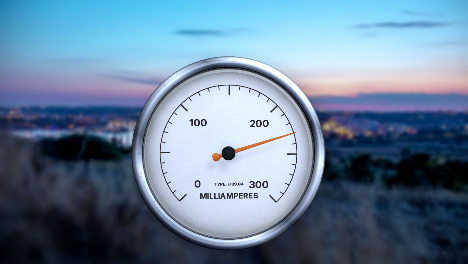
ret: 230,mA
